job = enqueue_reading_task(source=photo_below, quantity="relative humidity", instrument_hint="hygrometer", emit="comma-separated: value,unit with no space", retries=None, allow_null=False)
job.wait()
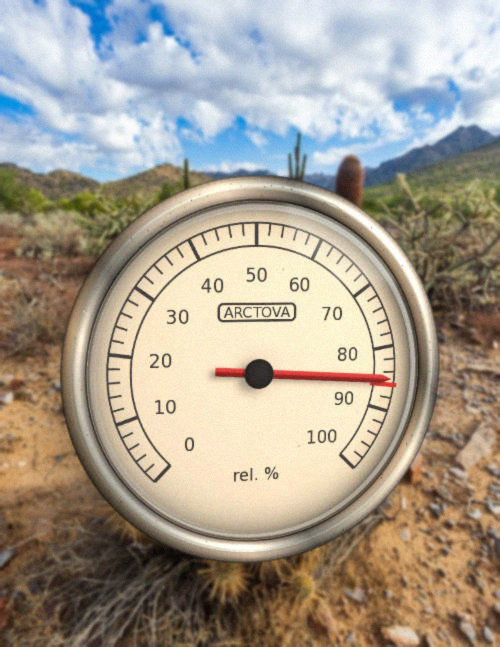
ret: 85,%
